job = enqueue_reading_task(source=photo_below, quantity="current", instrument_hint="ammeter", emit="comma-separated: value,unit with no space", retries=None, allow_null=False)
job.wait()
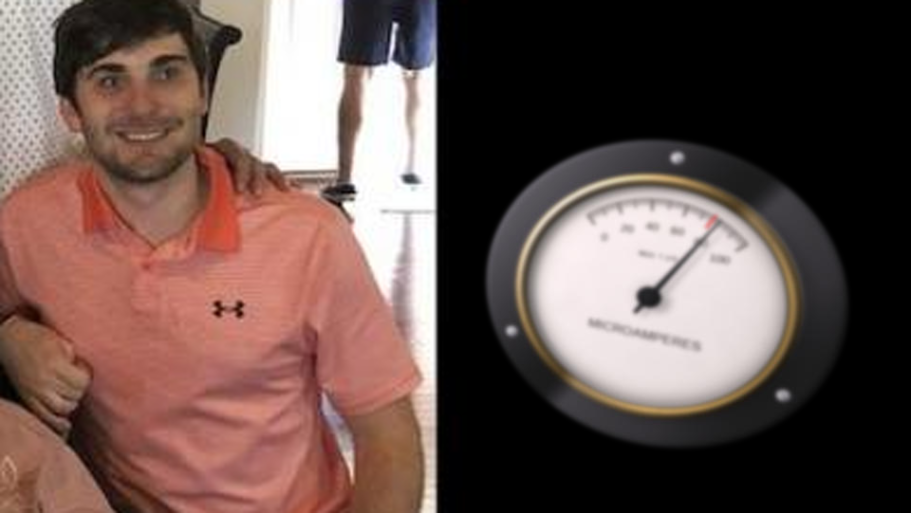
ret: 80,µA
